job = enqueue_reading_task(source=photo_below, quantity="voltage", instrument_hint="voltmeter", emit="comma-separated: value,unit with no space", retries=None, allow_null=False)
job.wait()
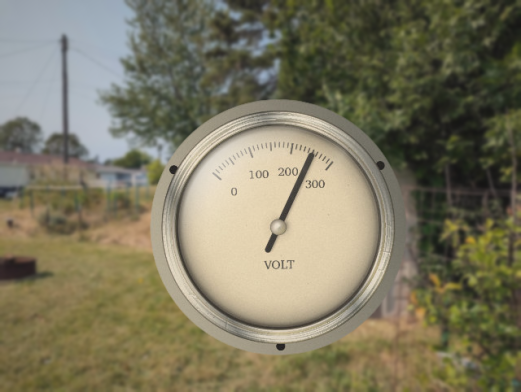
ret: 250,V
